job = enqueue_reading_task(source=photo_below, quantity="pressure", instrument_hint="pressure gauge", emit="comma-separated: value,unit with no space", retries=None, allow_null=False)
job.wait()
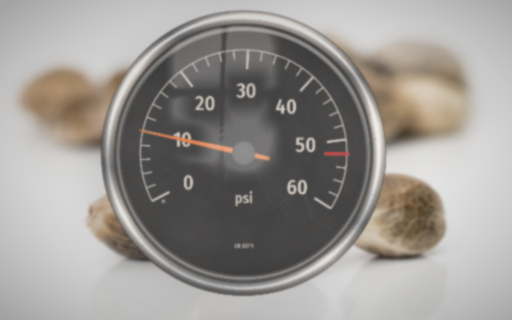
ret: 10,psi
